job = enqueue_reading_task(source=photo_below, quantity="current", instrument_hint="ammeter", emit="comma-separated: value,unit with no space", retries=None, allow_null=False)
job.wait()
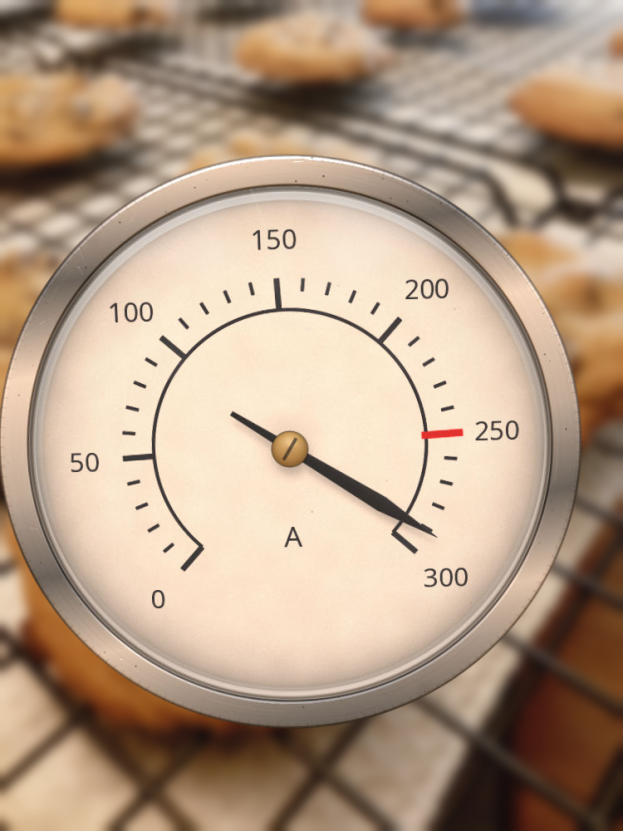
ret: 290,A
